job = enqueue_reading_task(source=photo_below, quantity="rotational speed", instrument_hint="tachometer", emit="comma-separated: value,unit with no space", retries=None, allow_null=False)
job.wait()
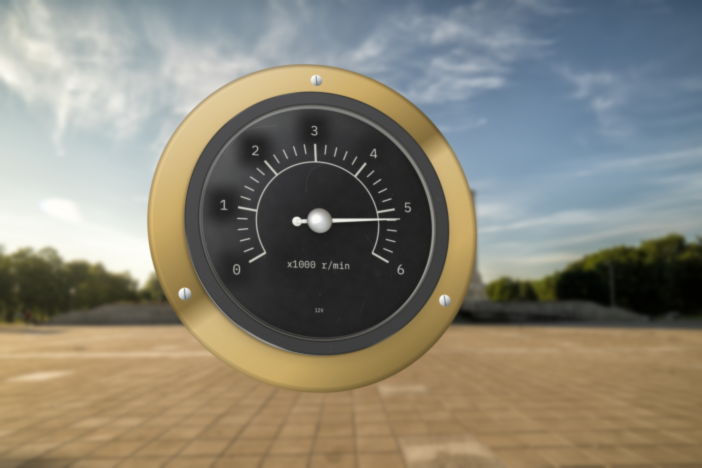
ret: 5200,rpm
